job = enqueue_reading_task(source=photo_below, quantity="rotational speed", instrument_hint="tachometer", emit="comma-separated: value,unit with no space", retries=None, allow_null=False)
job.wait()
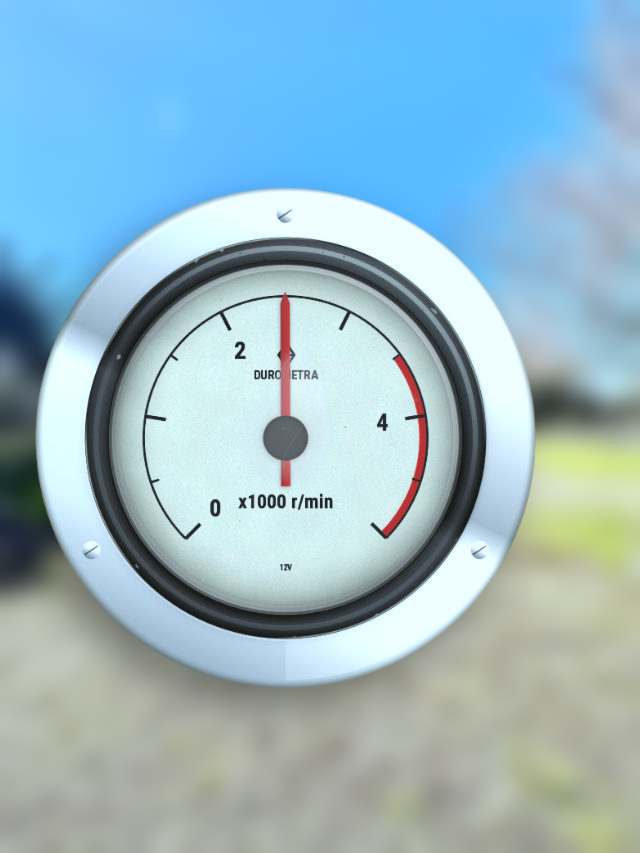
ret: 2500,rpm
